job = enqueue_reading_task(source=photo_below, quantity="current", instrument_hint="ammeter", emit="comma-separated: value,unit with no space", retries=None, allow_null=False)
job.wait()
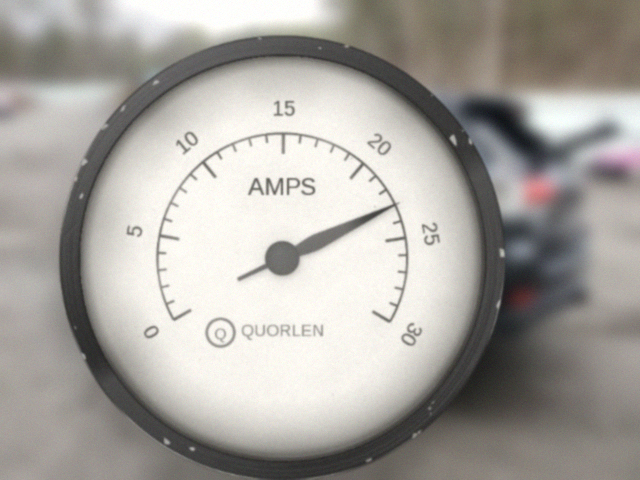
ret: 23,A
